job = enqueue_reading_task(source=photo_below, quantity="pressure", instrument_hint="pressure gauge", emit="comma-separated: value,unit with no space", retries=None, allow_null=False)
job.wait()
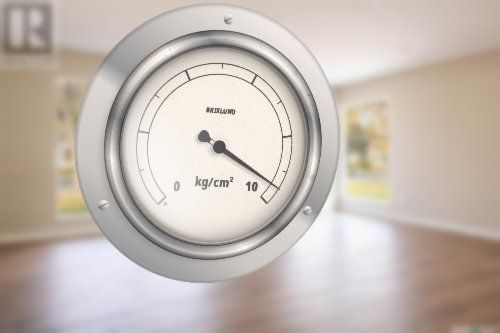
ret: 9.5,kg/cm²
